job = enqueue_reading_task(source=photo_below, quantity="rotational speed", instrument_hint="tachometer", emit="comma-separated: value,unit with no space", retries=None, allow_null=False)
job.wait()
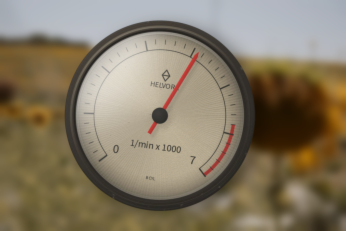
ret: 4100,rpm
